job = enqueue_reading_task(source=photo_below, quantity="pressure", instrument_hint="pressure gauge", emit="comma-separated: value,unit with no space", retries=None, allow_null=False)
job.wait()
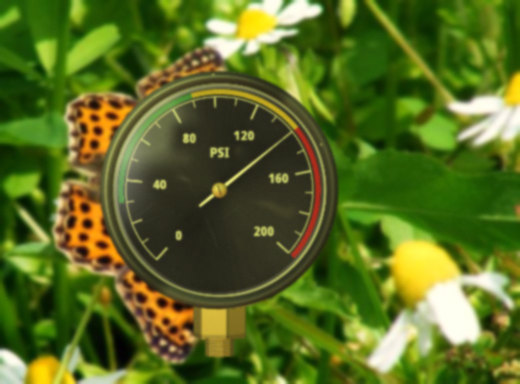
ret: 140,psi
